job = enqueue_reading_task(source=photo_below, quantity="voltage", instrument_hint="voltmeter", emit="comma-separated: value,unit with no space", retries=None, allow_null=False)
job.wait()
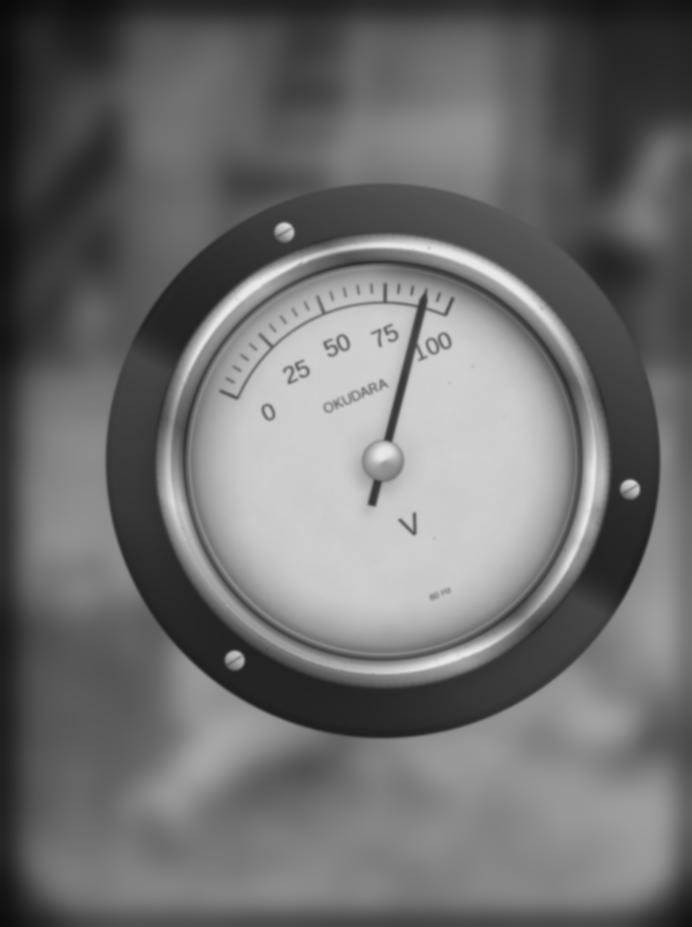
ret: 90,V
